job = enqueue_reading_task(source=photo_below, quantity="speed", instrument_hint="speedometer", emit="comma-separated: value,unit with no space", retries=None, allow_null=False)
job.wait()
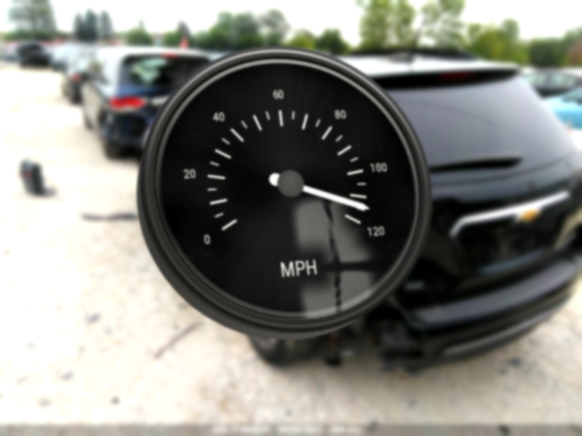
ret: 115,mph
